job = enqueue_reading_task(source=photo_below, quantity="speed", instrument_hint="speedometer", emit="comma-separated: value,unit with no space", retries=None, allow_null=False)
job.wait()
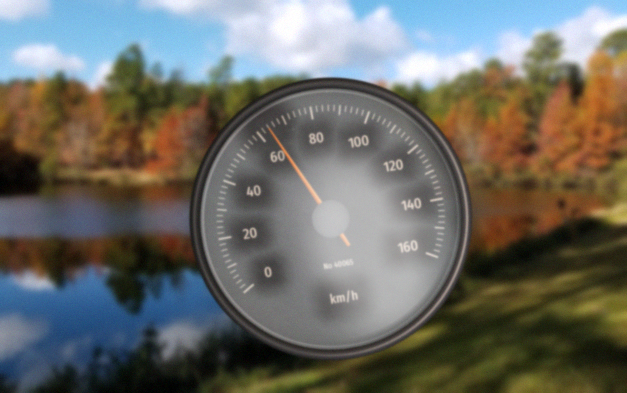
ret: 64,km/h
